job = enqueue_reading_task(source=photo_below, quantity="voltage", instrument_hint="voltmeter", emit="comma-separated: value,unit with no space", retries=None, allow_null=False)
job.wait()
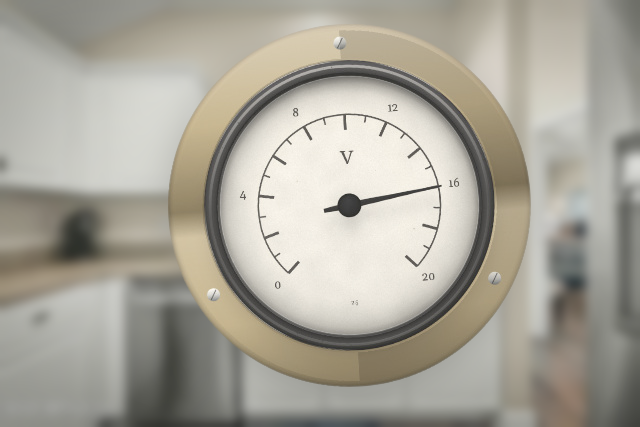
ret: 16,V
